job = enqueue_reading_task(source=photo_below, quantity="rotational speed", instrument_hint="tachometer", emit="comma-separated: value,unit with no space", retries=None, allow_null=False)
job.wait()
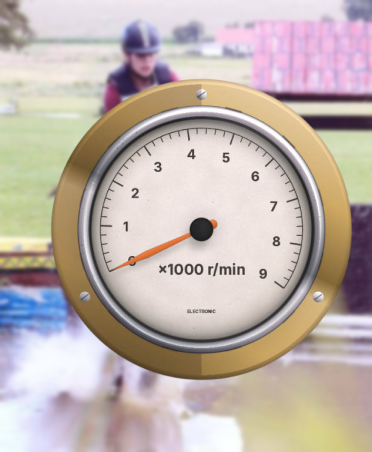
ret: 0,rpm
